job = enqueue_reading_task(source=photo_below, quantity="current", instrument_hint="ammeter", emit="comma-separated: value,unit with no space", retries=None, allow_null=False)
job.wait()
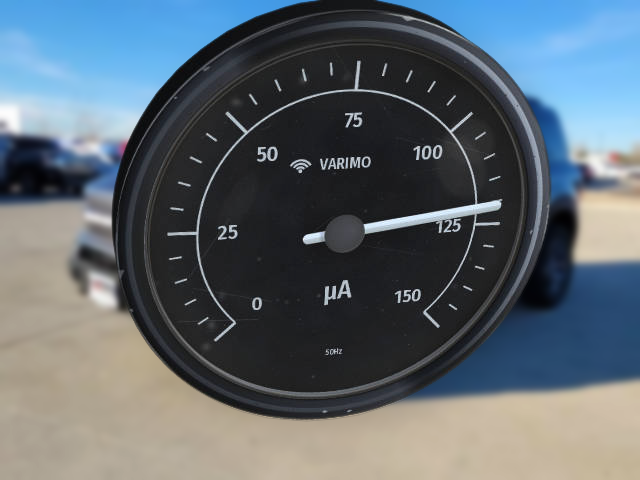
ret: 120,µA
